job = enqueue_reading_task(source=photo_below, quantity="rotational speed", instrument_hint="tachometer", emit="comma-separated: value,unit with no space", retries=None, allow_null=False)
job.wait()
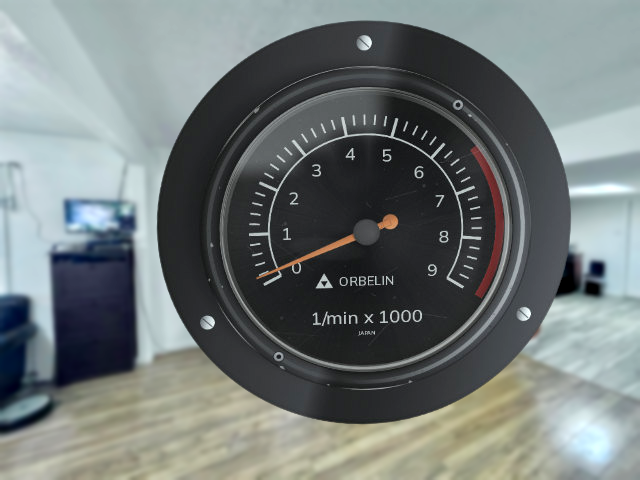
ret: 200,rpm
